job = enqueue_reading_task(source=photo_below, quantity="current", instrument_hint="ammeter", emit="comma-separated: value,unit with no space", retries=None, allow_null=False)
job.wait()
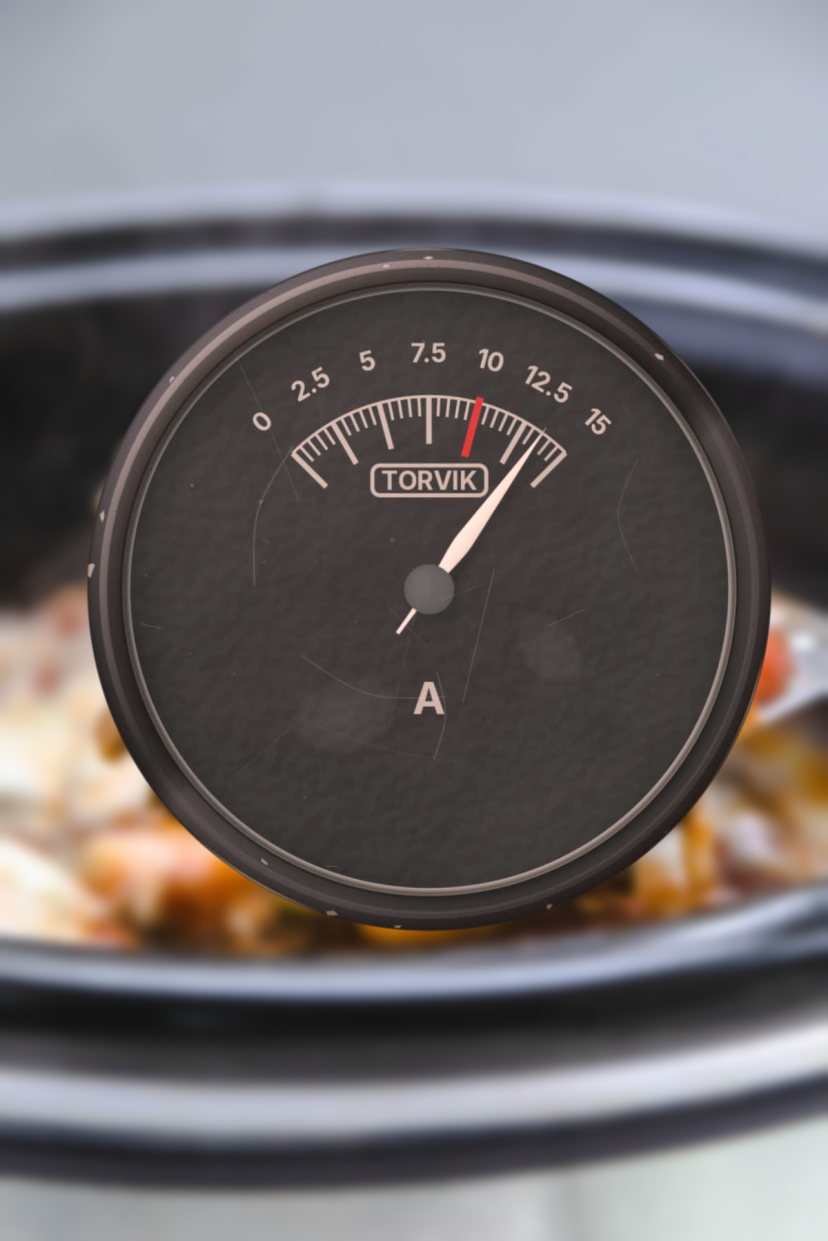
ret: 13.5,A
